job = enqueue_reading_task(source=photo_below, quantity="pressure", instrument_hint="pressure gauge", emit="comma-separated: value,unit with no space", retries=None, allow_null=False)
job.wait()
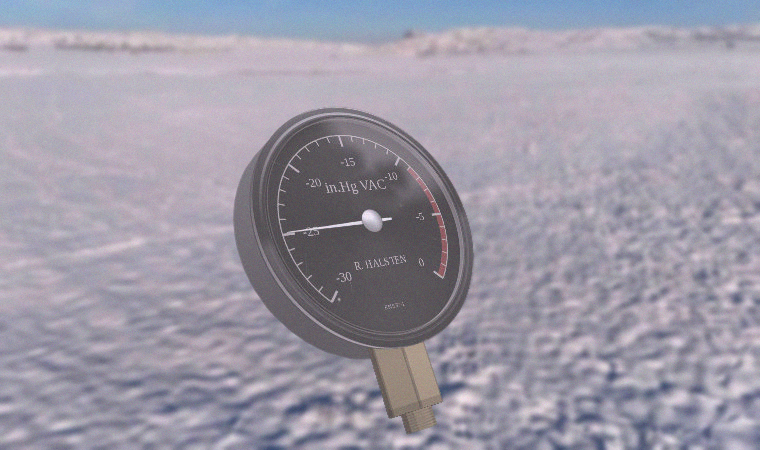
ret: -25,inHg
